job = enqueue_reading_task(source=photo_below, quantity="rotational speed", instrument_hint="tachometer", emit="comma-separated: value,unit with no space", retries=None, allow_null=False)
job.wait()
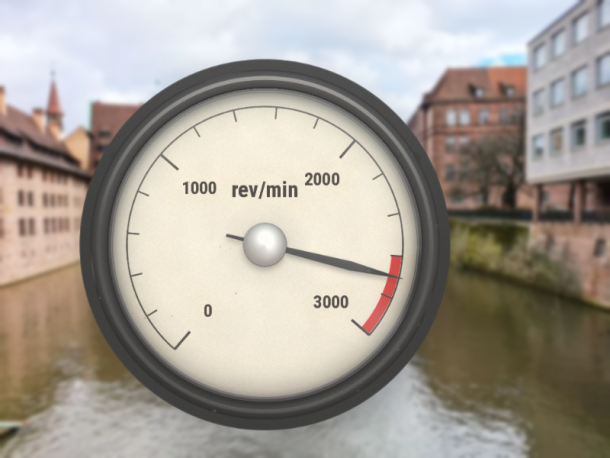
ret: 2700,rpm
